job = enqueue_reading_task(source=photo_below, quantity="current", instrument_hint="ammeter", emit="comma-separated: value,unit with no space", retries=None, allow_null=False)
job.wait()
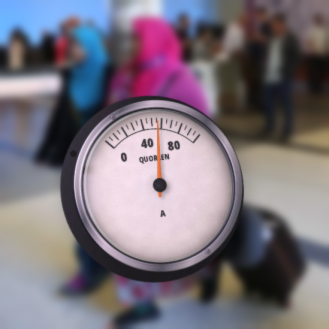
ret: 55,A
